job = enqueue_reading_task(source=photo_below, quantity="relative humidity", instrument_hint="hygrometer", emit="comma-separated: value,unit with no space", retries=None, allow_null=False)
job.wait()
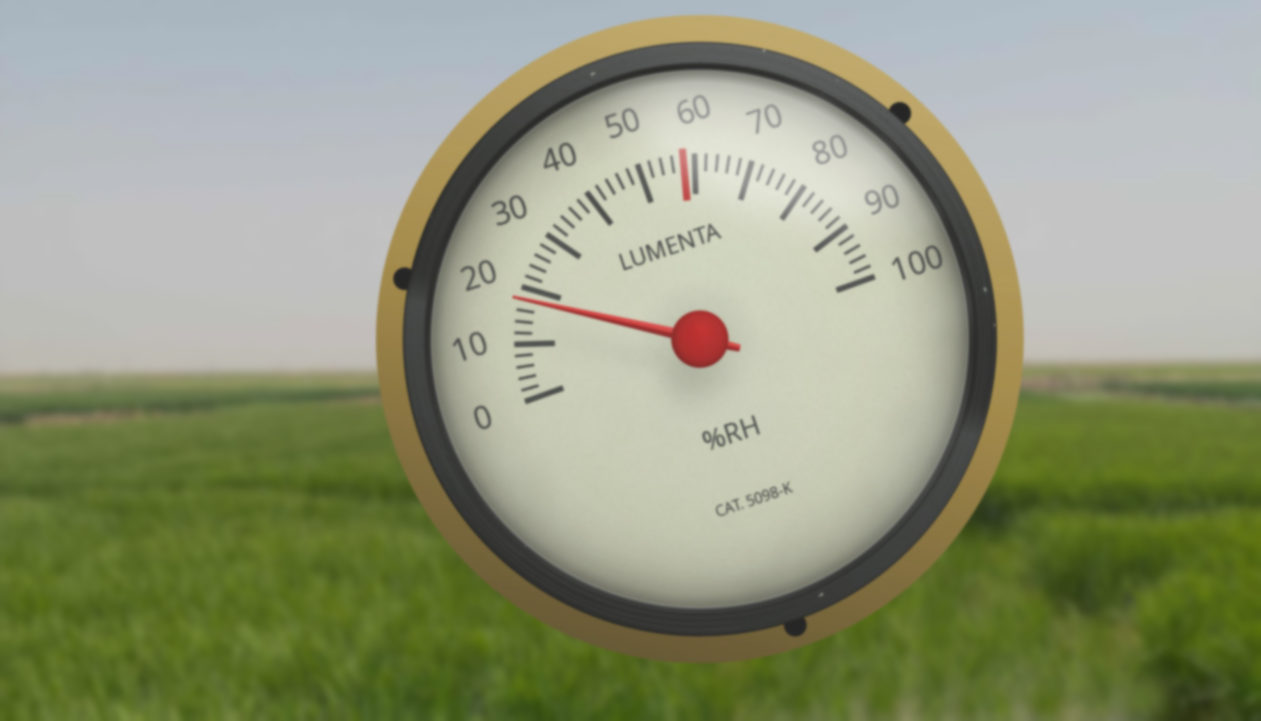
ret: 18,%
